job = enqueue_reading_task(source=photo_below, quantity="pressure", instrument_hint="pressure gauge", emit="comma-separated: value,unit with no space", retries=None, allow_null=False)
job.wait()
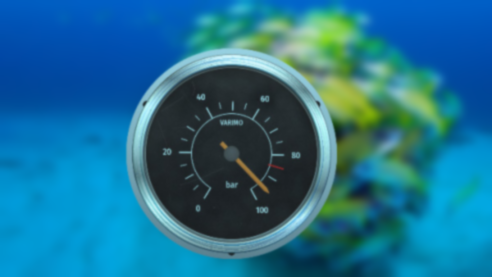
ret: 95,bar
